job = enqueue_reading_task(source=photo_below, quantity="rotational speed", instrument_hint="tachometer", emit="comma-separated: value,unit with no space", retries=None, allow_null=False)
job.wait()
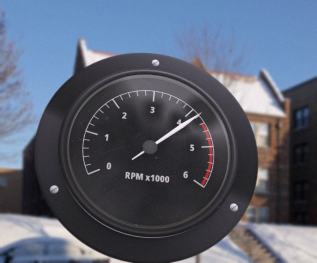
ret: 4200,rpm
